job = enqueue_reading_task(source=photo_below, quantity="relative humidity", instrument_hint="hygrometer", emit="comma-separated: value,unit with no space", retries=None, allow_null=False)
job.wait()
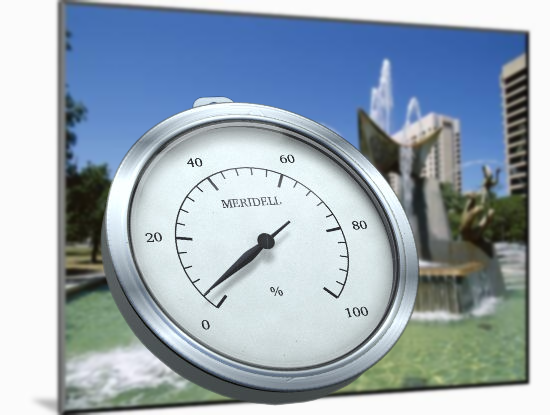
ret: 4,%
